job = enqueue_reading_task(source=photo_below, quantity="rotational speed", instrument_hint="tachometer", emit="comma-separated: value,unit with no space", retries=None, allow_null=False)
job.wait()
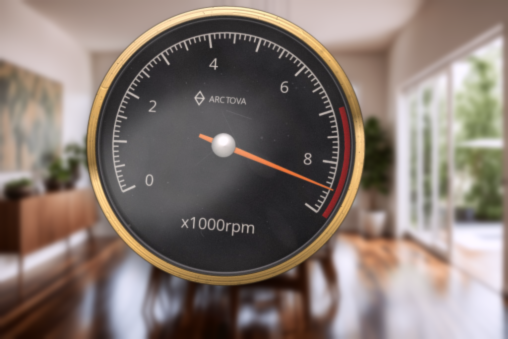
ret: 8500,rpm
